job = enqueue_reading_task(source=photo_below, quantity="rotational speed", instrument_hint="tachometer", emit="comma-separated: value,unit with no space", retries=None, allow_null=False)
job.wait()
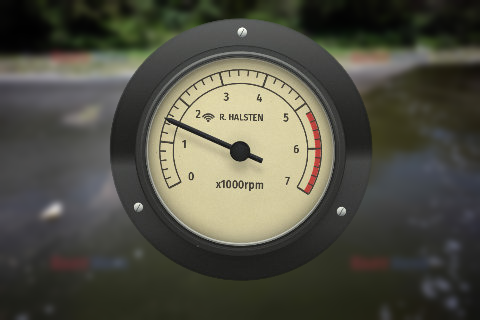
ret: 1500,rpm
